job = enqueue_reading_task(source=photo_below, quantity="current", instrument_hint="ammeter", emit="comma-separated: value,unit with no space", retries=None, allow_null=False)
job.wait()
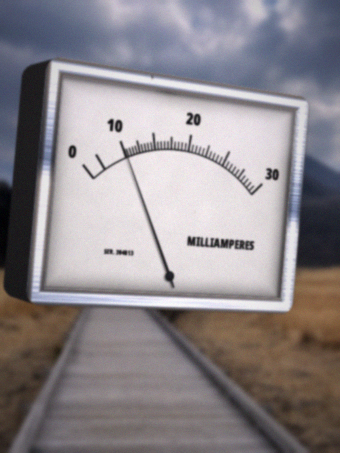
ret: 10,mA
